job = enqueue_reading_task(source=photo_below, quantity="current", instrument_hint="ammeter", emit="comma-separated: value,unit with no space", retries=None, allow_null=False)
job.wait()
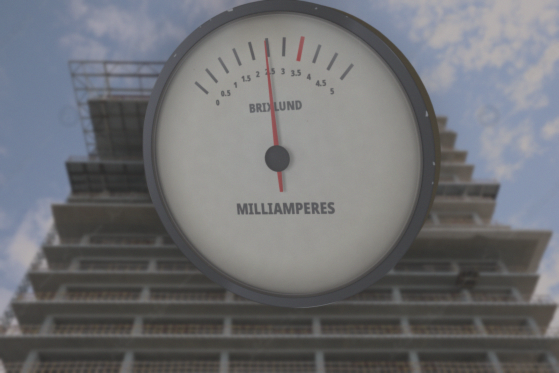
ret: 2.5,mA
